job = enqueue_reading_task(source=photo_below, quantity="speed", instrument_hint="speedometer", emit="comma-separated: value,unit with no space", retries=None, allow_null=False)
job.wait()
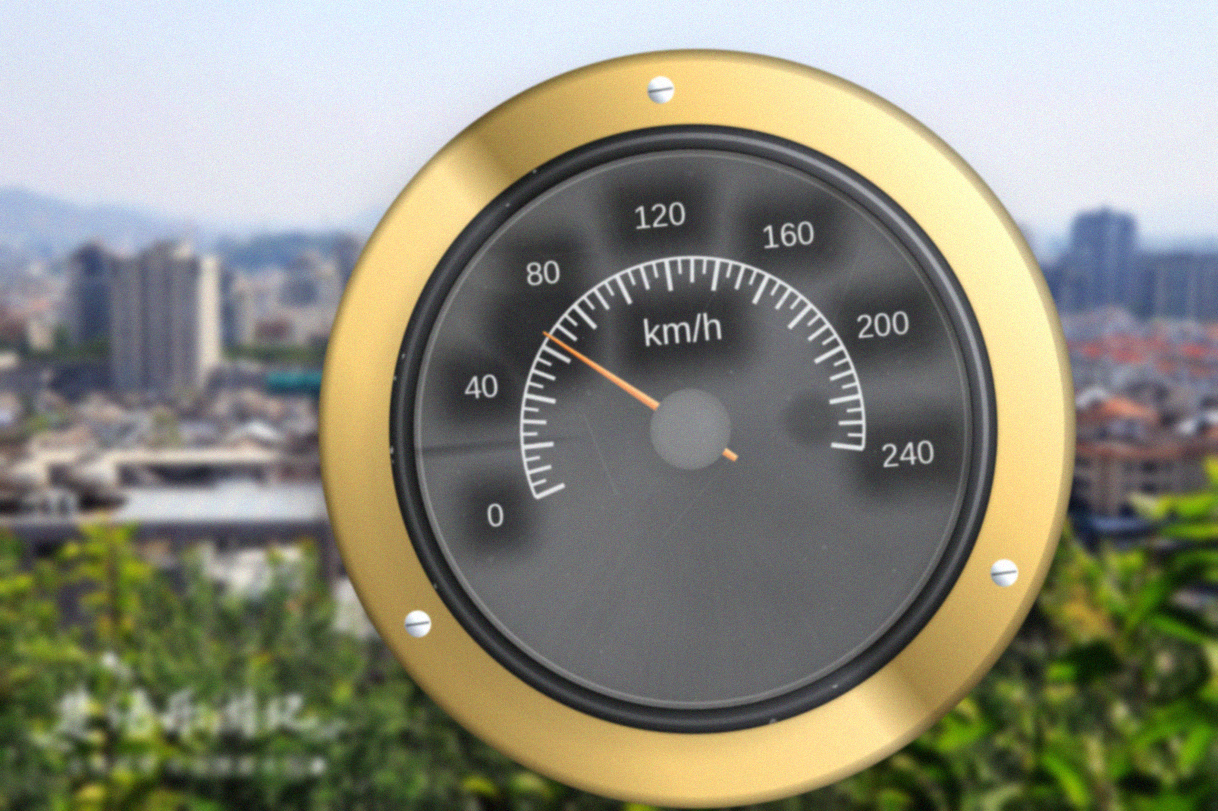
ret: 65,km/h
